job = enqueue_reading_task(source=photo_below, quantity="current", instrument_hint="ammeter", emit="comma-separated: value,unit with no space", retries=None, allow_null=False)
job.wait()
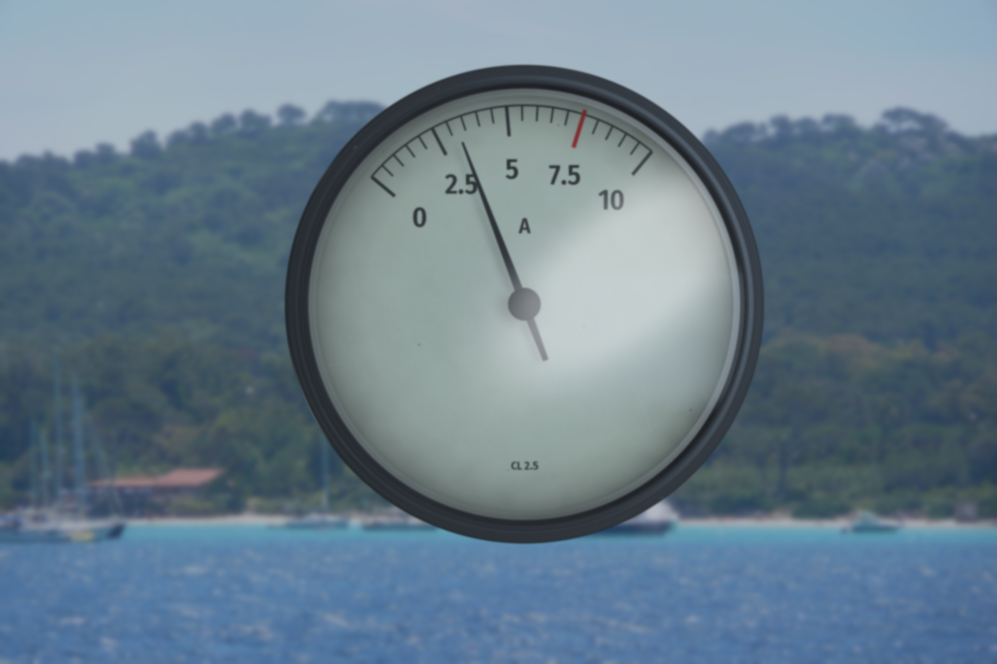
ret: 3.25,A
